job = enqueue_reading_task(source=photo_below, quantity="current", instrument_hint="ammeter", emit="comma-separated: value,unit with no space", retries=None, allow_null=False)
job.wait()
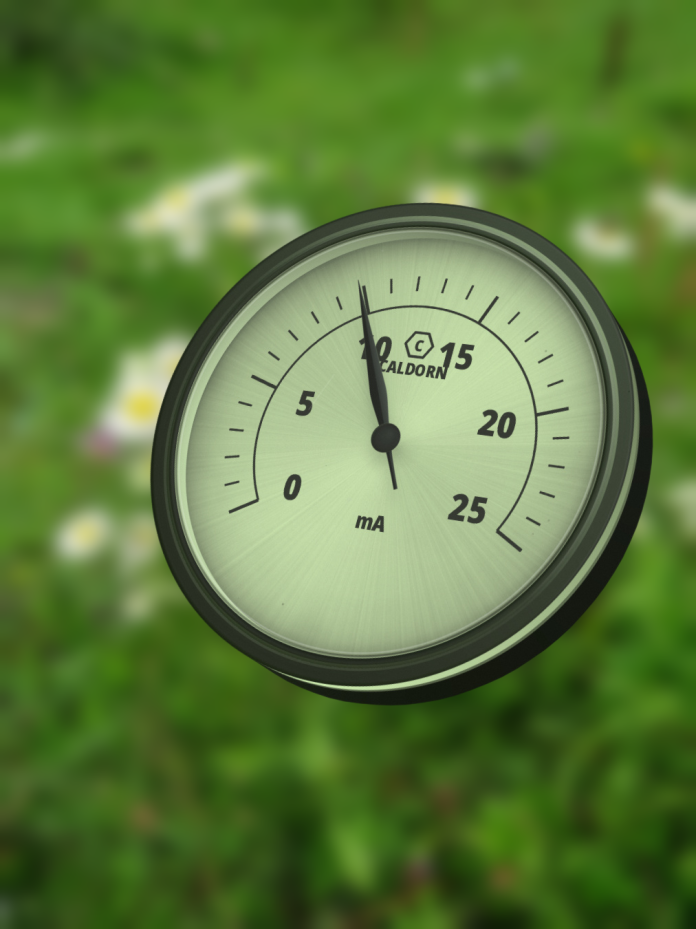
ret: 10,mA
